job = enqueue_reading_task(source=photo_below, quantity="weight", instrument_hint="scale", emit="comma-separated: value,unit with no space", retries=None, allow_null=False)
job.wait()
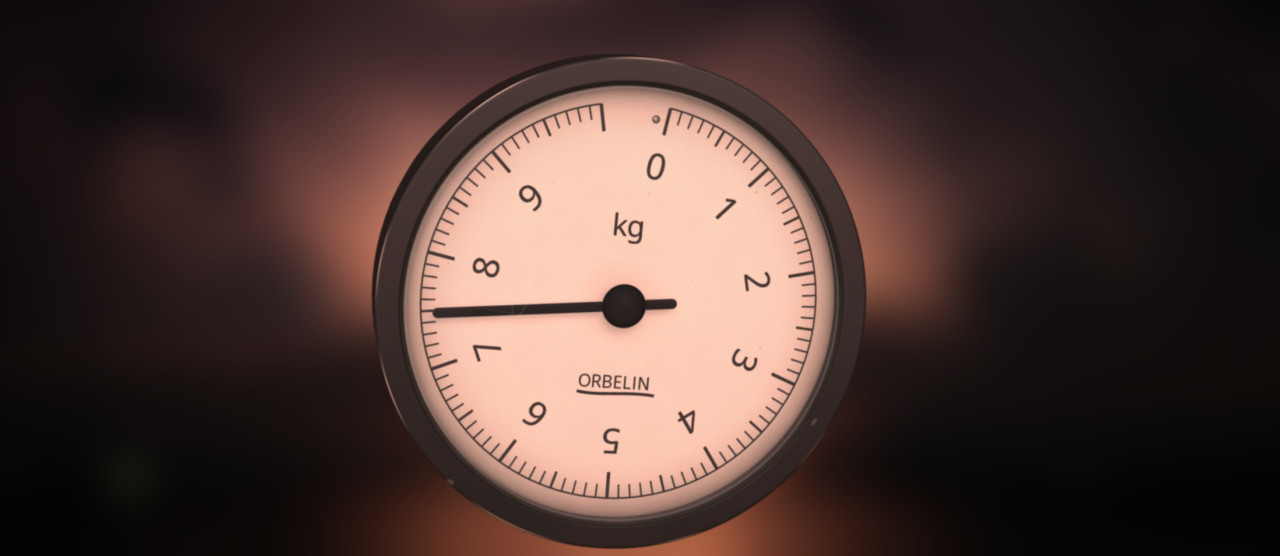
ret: 7.5,kg
